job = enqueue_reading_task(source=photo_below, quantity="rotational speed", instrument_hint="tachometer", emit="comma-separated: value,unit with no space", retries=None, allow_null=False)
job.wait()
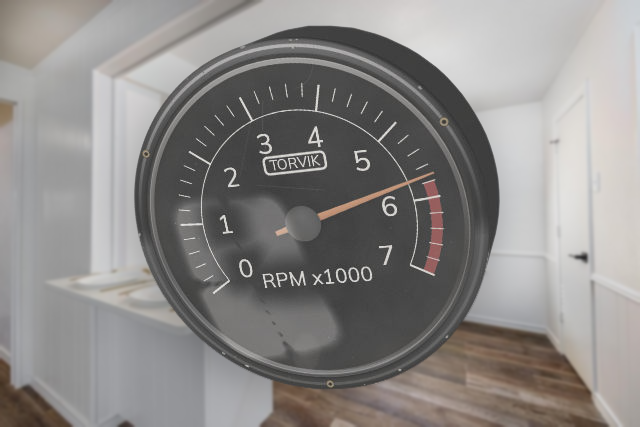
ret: 5700,rpm
